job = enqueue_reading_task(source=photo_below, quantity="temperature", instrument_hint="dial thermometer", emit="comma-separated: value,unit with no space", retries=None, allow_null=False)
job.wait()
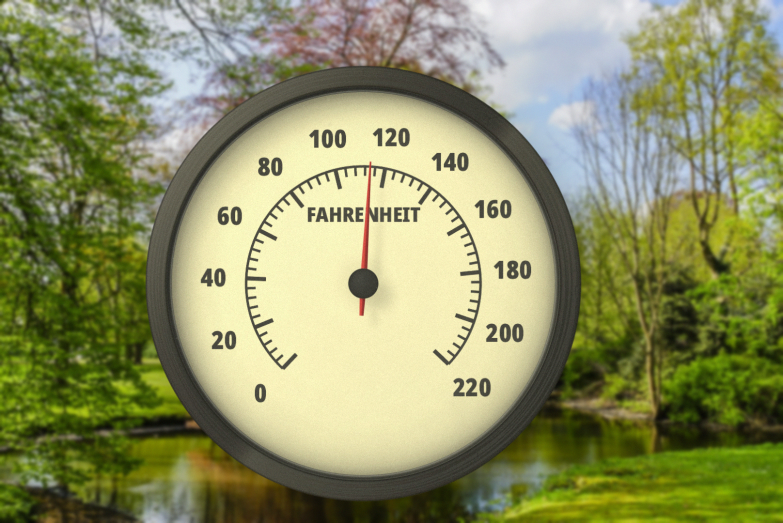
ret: 114,°F
